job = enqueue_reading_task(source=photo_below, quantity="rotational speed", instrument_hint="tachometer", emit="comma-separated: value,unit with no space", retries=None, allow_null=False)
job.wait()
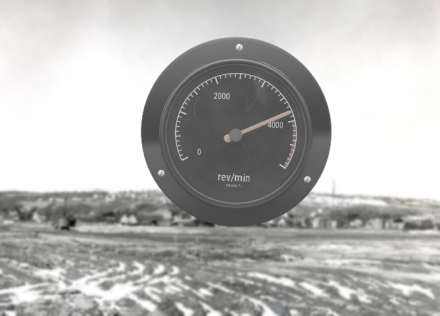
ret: 3800,rpm
